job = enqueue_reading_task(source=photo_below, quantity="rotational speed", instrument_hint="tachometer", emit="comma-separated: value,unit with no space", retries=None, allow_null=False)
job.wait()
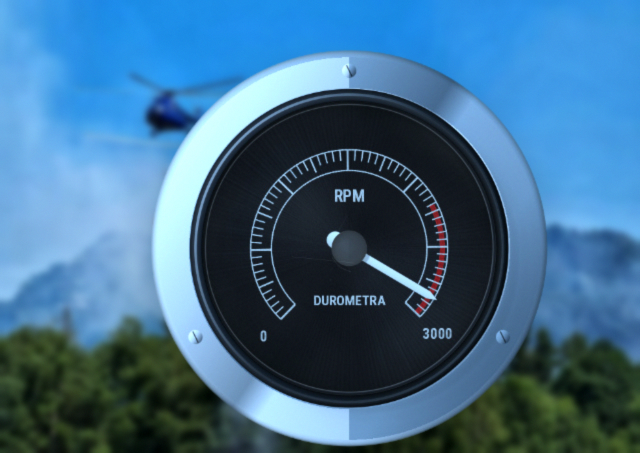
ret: 2850,rpm
